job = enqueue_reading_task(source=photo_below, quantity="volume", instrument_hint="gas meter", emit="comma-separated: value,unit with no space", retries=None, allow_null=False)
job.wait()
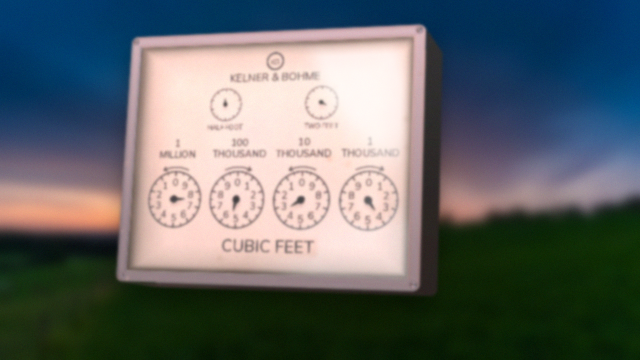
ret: 753400,ft³
